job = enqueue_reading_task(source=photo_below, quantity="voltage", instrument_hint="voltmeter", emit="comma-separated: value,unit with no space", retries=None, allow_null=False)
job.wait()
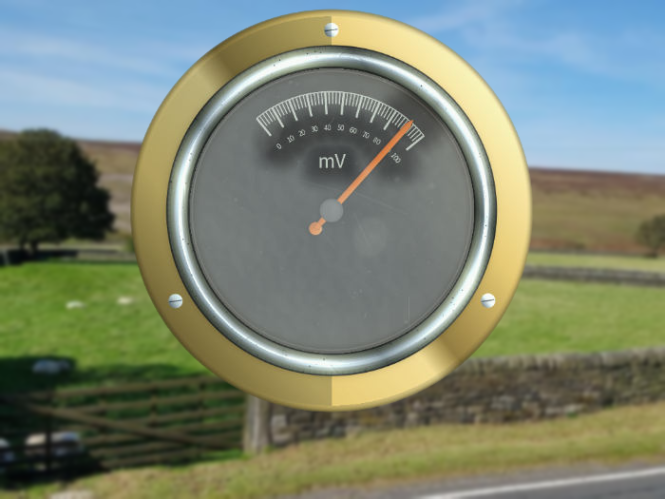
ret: 90,mV
